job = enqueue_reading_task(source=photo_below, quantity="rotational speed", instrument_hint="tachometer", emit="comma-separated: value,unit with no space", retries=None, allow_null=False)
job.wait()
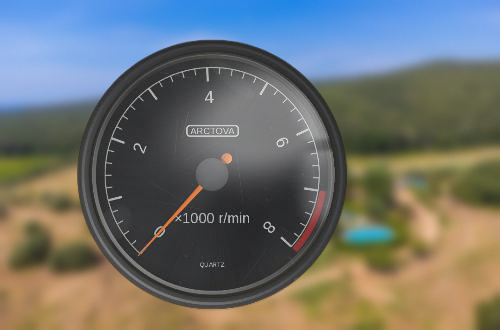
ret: 0,rpm
